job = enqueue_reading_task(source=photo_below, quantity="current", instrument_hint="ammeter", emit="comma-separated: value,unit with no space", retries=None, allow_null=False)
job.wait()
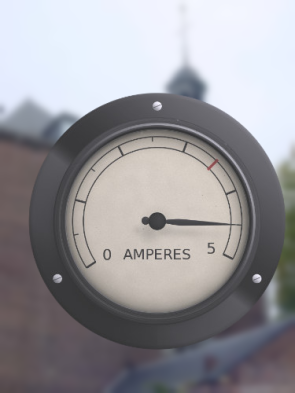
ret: 4.5,A
